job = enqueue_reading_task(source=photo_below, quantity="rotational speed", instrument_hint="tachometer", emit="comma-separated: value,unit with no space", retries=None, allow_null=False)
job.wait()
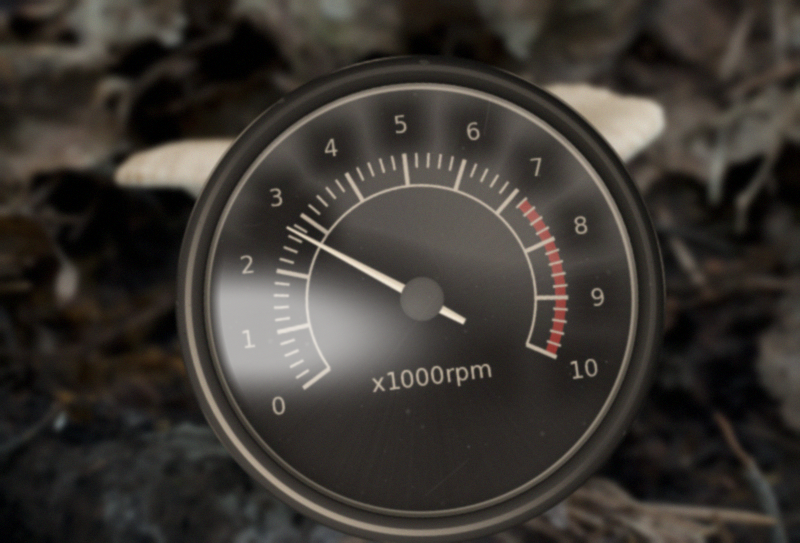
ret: 2700,rpm
